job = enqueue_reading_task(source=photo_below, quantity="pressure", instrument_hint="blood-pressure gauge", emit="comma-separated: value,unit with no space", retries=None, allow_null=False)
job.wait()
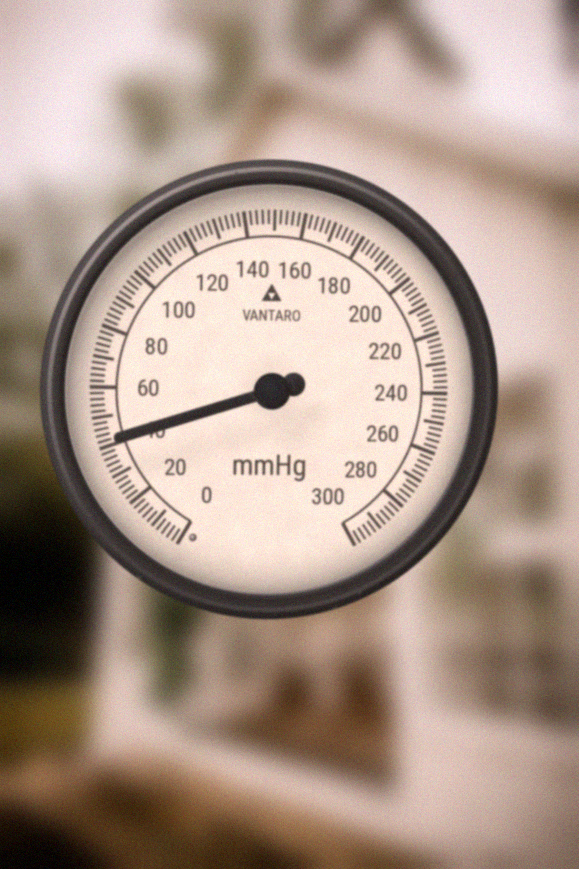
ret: 42,mmHg
